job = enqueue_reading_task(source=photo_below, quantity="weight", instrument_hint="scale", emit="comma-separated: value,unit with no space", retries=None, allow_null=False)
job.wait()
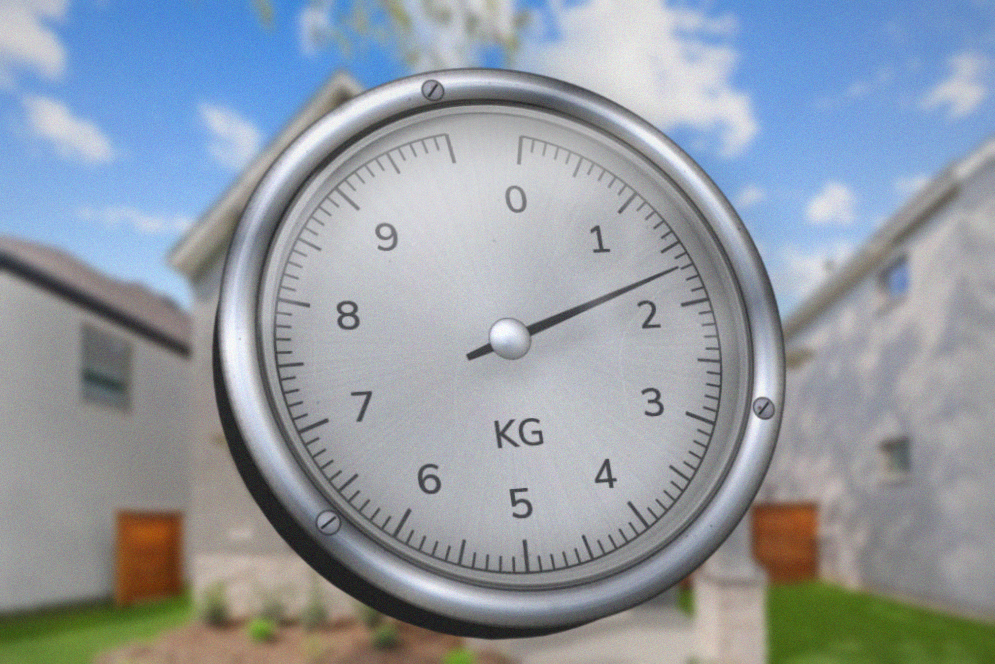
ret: 1.7,kg
